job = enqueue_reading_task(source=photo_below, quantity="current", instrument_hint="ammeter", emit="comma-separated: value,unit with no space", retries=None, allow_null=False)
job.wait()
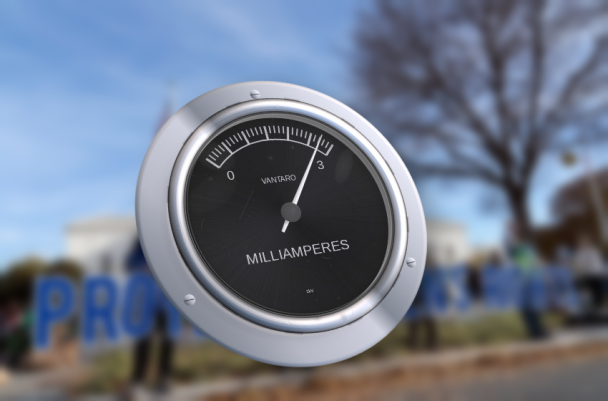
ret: 2.7,mA
